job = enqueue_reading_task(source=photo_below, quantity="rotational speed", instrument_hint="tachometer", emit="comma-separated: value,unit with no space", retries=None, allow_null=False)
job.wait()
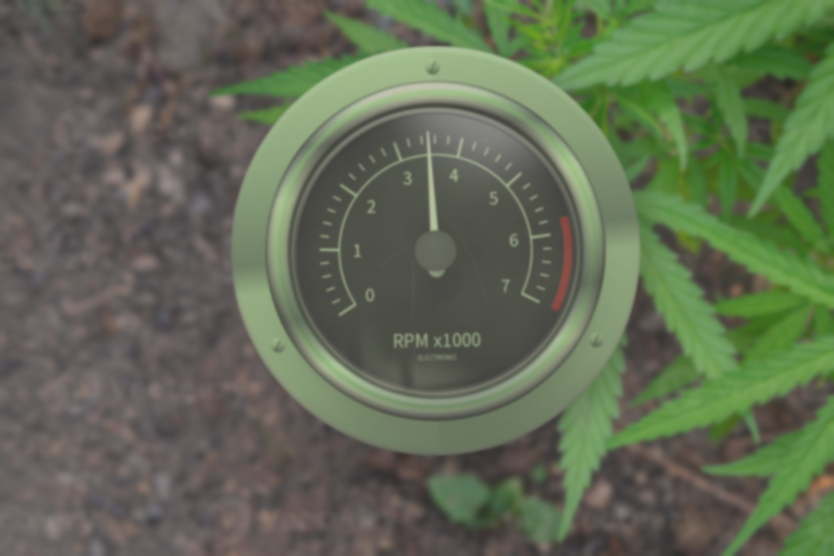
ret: 3500,rpm
